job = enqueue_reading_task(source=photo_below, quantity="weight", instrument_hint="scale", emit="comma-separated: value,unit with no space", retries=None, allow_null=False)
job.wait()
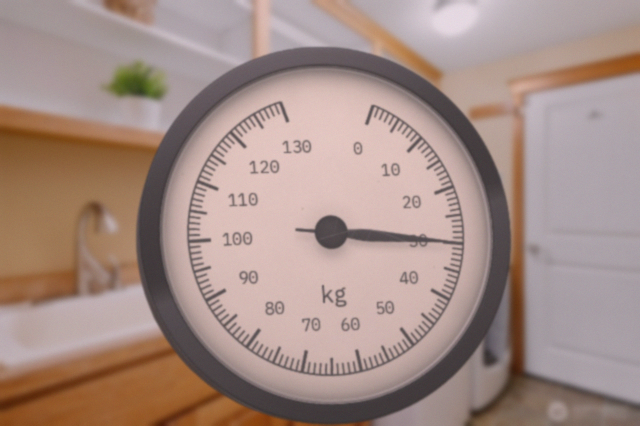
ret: 30,kg
